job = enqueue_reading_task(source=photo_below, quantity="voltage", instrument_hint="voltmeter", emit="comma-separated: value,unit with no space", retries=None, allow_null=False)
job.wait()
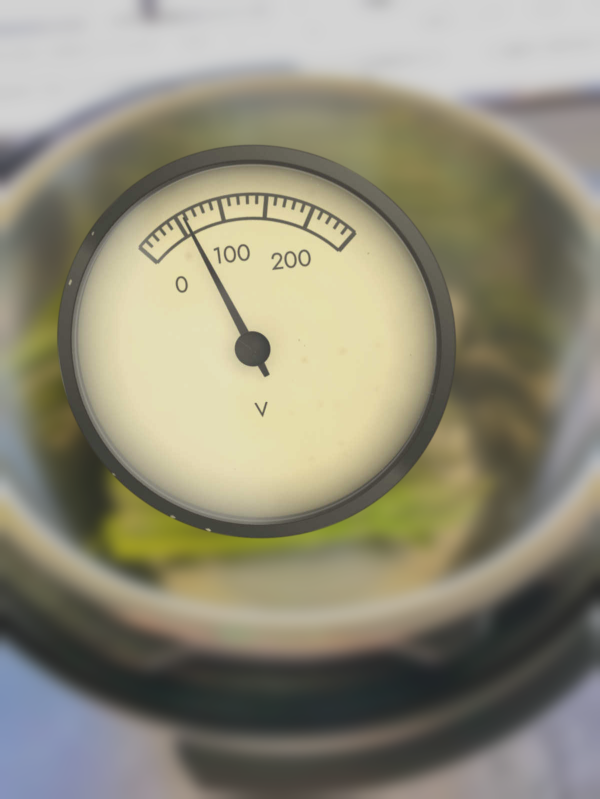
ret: 60,V
